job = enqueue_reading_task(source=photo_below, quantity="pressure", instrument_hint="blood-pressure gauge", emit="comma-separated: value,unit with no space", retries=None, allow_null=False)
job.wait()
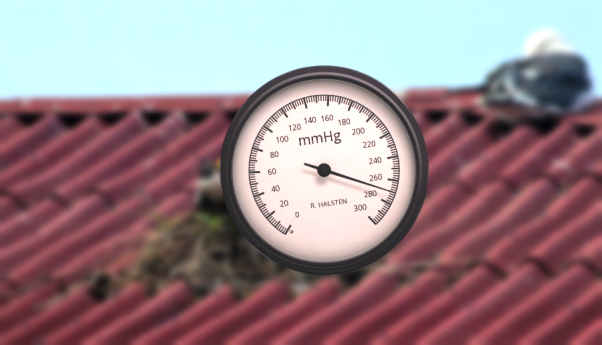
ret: 270,mmHg
